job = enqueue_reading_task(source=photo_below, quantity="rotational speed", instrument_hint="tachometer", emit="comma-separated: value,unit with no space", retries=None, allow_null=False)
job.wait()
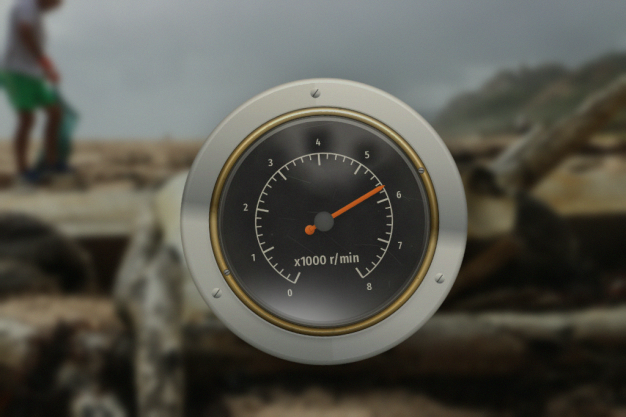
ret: 5700,rpm
